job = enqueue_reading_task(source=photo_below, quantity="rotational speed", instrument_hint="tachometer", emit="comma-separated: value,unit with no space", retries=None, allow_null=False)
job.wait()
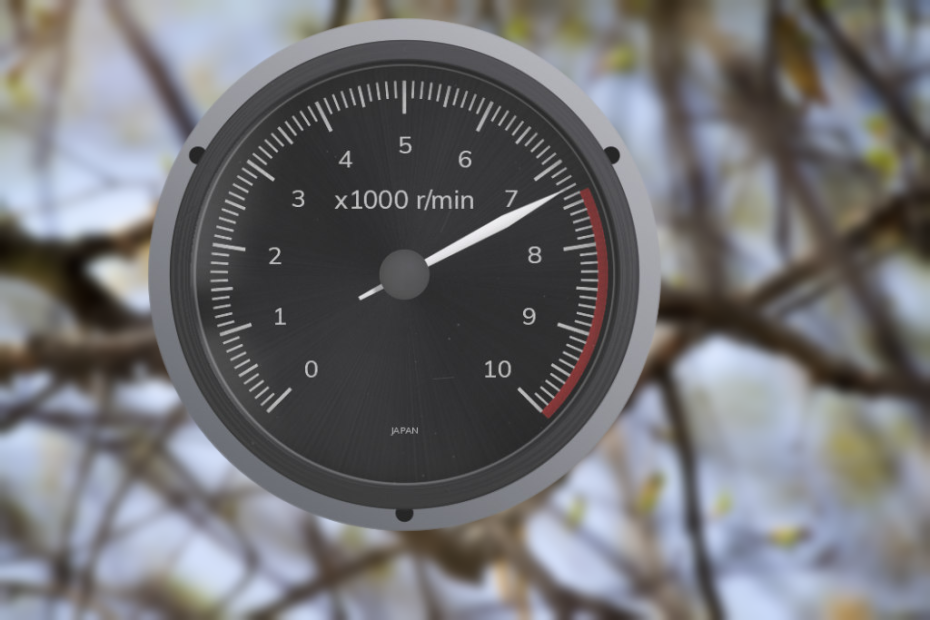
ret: 7300,rpm
